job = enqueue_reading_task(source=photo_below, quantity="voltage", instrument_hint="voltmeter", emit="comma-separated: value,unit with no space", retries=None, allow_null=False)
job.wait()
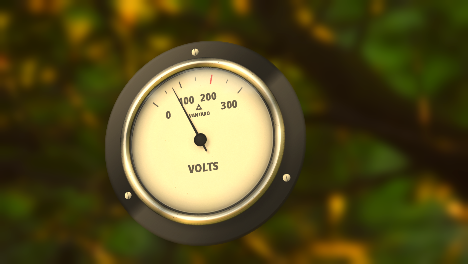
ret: 75,V
